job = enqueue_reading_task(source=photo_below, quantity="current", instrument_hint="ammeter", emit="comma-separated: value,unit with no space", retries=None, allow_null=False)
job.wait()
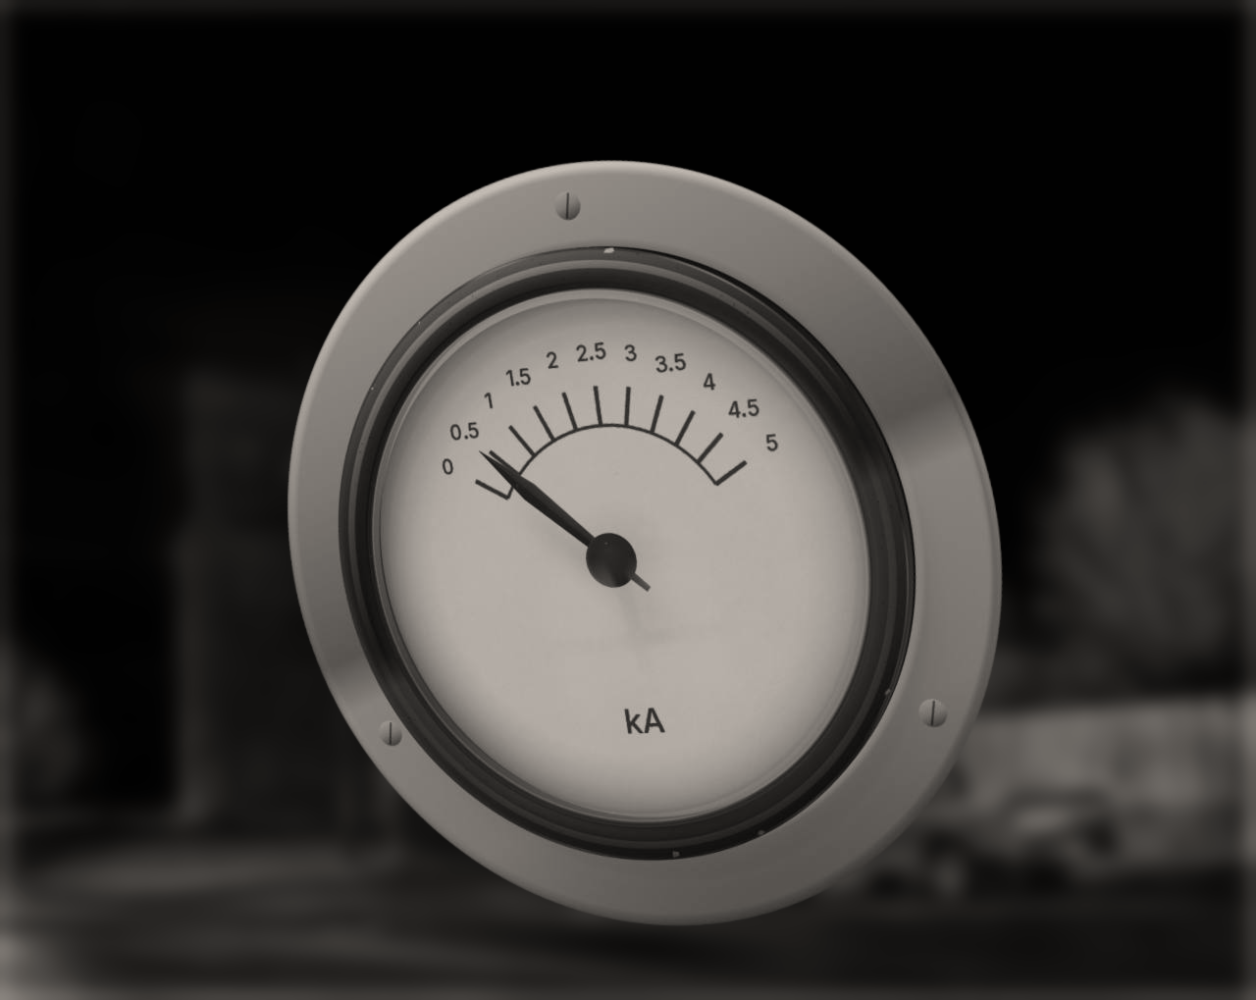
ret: 0.5,kA
